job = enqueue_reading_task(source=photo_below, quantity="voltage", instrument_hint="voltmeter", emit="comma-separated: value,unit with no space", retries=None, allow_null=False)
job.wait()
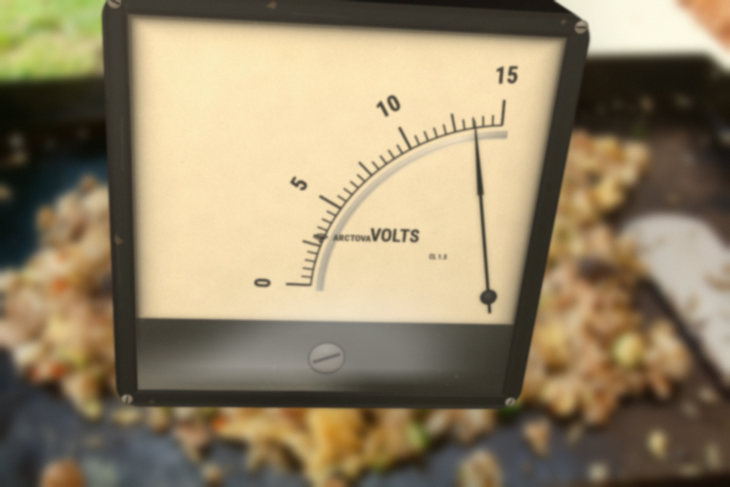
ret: 13.5,V
